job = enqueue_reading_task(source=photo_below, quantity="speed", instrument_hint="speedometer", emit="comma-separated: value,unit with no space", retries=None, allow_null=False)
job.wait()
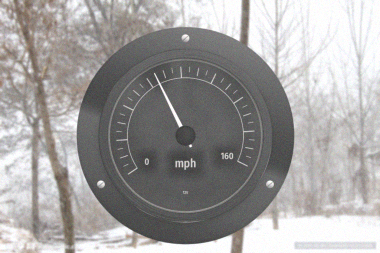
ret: 65,mph
